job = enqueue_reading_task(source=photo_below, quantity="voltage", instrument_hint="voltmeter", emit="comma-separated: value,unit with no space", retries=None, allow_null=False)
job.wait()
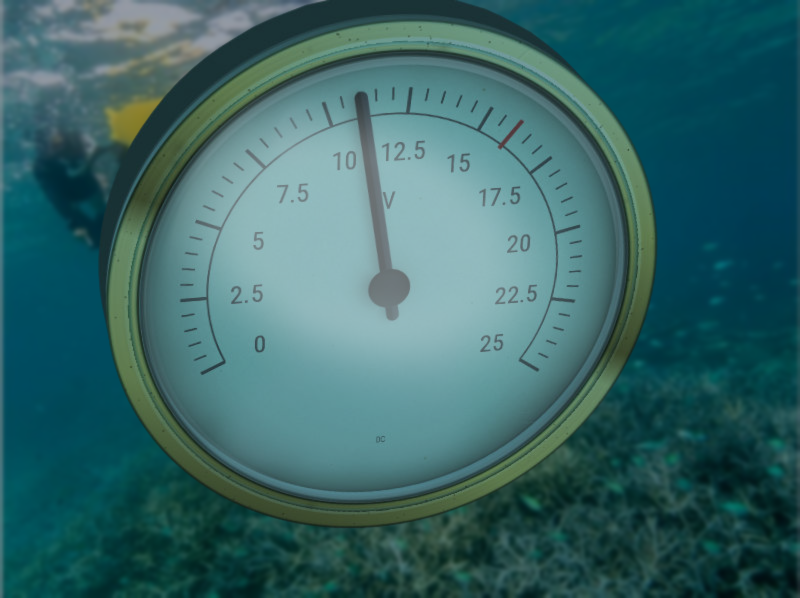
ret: 11,V
